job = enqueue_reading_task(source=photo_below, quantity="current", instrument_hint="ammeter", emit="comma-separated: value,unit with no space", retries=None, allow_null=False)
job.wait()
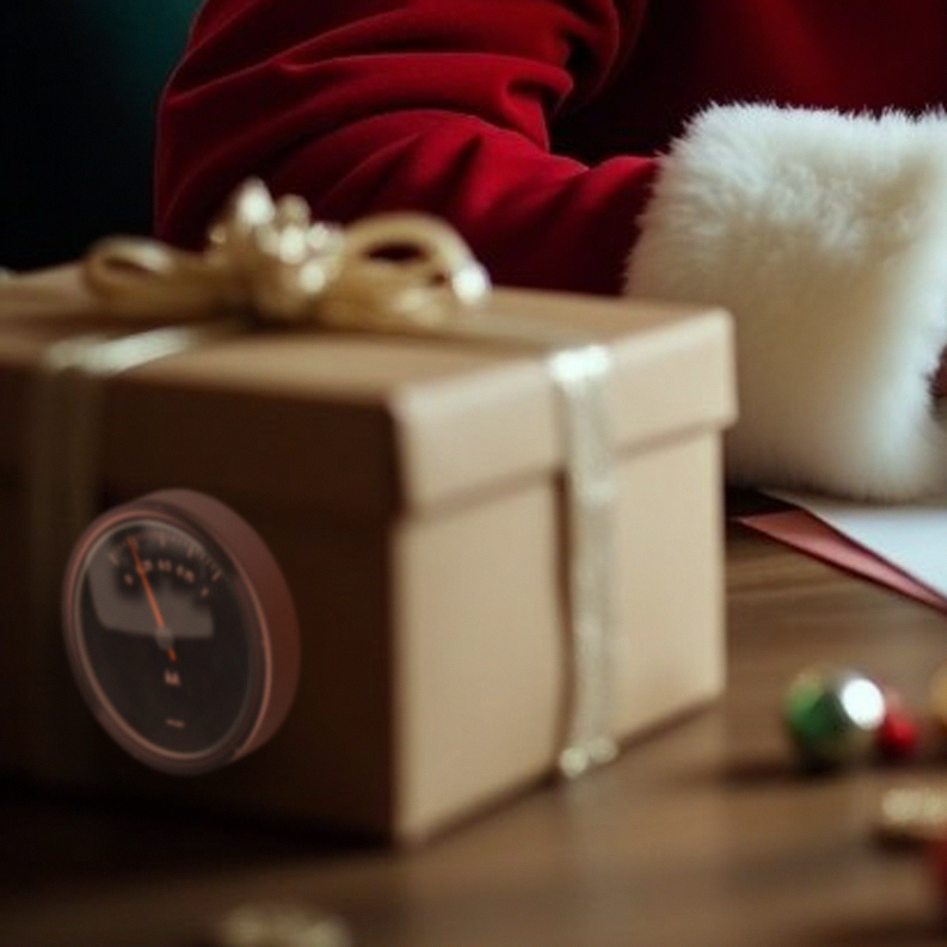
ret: 0.25,kA
